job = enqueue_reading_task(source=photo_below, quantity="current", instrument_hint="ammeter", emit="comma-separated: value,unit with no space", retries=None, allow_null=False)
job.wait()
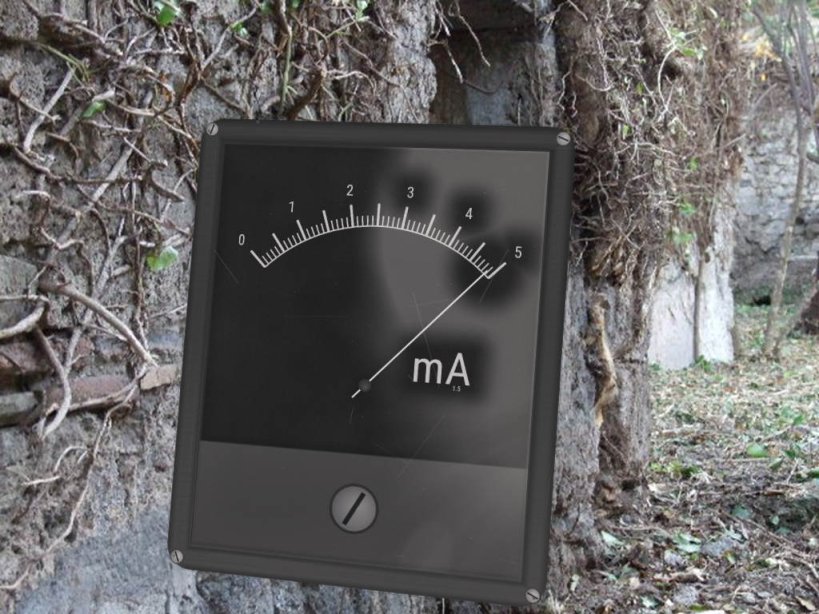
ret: 4.9,mA
